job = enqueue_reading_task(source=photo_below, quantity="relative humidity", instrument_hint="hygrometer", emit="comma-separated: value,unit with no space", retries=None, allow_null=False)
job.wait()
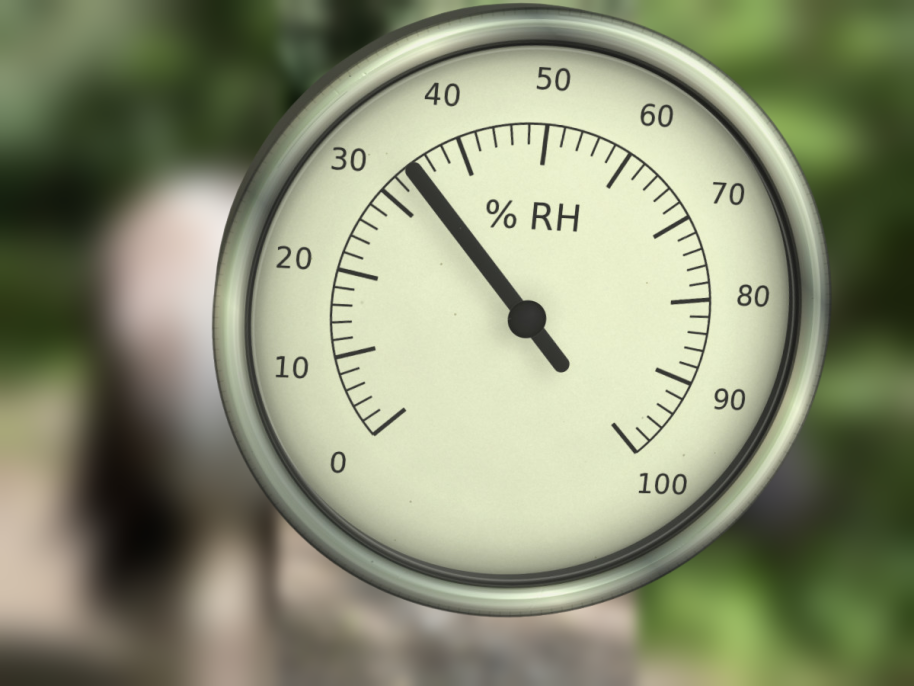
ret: 34,%
